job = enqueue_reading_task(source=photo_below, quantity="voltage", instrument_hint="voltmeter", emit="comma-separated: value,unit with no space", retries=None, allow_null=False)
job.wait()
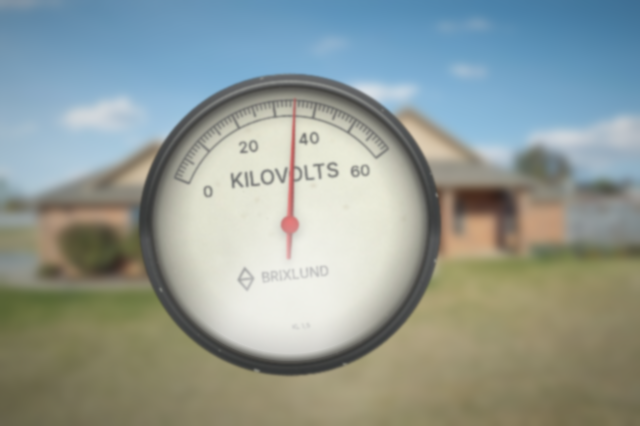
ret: 35,kV
